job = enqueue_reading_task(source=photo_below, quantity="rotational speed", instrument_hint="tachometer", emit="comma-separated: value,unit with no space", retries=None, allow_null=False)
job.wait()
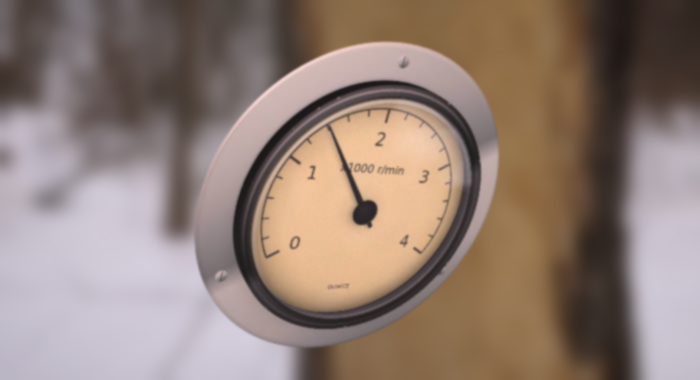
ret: 1400,rpm
